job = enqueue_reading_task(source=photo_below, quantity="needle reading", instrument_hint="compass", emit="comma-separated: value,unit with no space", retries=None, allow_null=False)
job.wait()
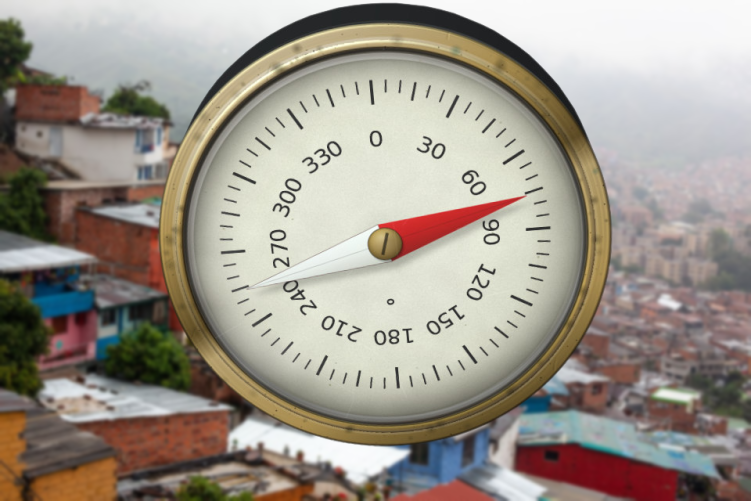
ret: 75,°
